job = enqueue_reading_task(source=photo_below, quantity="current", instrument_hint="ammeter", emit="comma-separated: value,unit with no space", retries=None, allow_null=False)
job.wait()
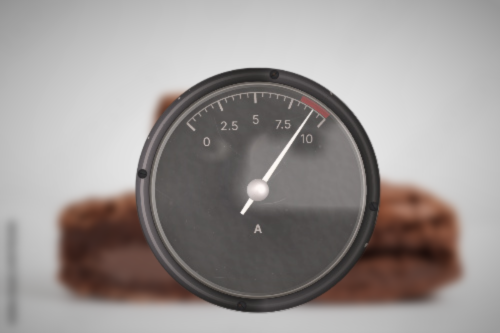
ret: 9,A
